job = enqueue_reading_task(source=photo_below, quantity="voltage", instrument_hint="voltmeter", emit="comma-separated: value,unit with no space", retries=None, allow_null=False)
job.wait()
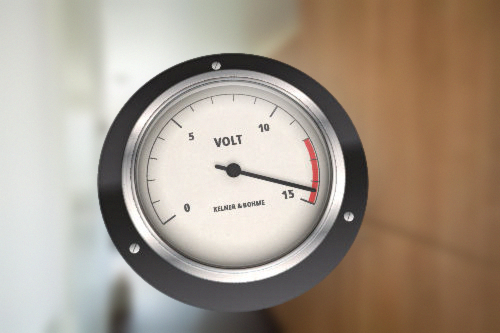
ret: 14.5,V
